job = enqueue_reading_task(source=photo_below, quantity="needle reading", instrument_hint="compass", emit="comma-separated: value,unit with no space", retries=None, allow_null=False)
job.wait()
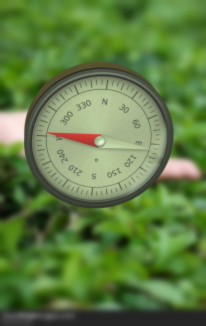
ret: 275,°
